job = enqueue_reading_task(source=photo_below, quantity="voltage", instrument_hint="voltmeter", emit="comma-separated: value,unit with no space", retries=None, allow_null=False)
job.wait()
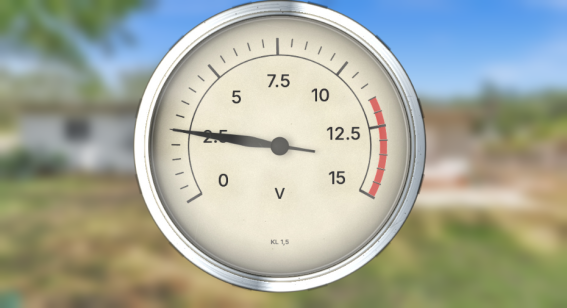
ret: 2.5,V
